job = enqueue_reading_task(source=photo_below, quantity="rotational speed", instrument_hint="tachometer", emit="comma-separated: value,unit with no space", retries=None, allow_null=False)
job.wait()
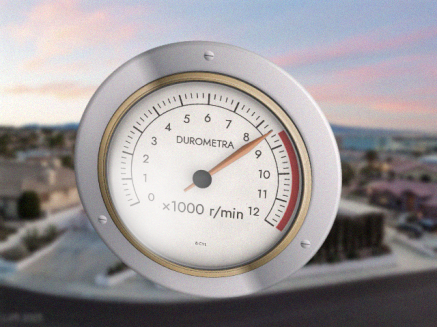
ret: 8400,rpm
